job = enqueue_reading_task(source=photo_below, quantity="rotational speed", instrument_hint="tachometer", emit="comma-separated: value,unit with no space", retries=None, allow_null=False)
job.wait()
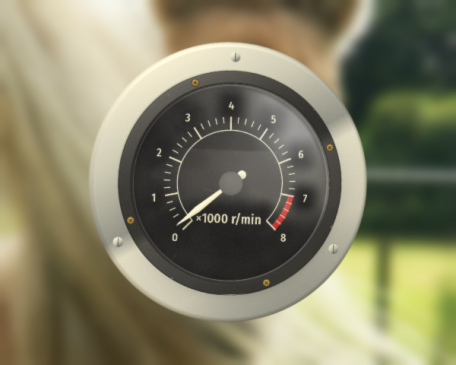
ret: 200,rpm
